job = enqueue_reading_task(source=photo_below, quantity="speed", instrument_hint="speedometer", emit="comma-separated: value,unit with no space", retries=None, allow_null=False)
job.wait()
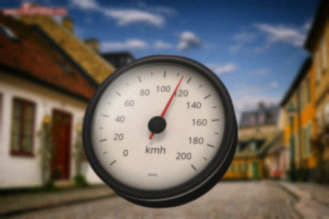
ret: 115,km/h
